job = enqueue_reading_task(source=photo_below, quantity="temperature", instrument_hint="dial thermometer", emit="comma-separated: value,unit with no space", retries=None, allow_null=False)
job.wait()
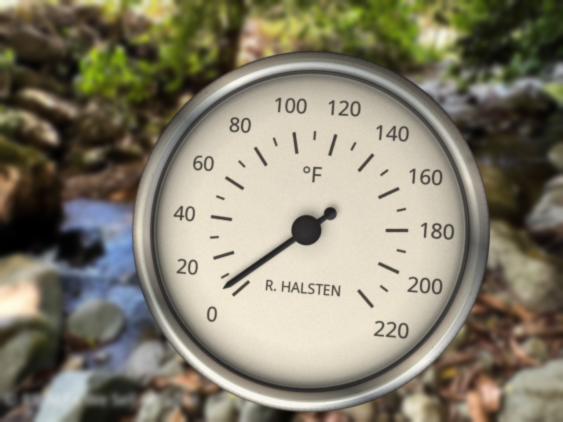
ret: 5,°F
